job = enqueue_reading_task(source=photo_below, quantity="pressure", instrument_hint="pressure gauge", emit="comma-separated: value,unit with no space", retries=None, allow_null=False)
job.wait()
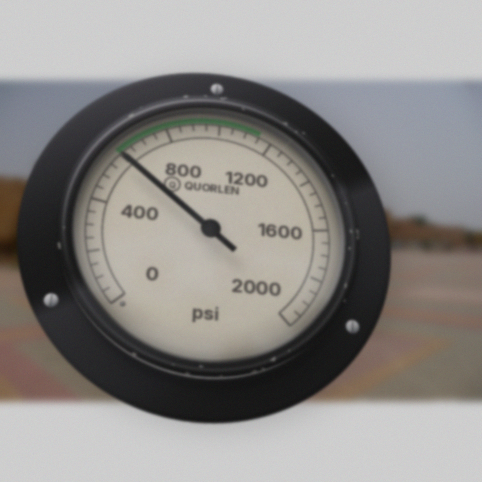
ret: 600,psi
